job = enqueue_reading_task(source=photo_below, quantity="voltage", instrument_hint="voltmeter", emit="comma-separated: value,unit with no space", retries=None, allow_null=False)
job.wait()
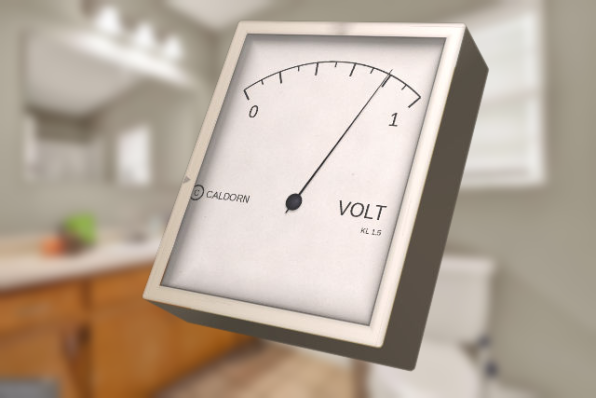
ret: 0.8,V
